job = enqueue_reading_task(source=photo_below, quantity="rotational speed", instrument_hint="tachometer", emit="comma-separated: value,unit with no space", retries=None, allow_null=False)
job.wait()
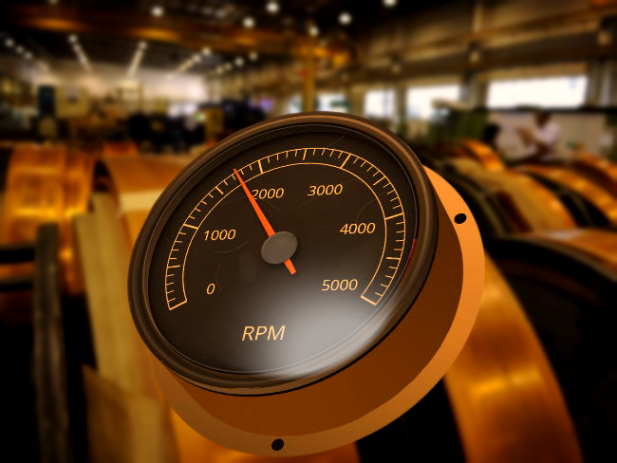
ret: 1750,rpm
